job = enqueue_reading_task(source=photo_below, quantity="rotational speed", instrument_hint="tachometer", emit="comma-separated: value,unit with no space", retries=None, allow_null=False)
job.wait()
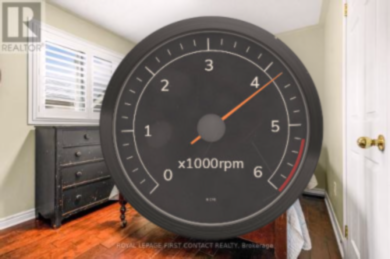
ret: 4200,rpm
